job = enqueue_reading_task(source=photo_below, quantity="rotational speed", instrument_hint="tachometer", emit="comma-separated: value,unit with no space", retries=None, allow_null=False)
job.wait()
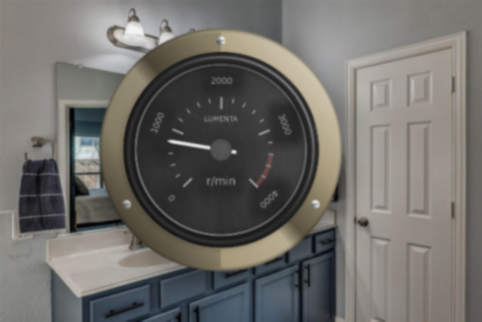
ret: 800,rpm
